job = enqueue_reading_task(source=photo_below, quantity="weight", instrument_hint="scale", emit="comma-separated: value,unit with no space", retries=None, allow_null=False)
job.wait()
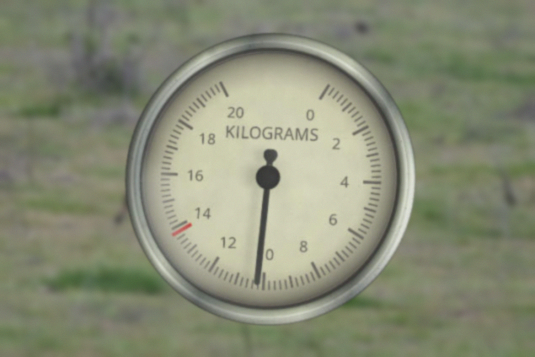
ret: 10.2,kg
